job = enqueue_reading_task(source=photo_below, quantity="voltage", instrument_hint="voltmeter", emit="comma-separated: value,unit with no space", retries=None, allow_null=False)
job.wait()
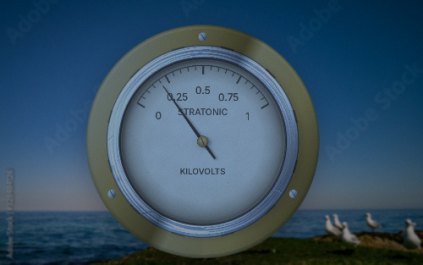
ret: 0.2,kV
